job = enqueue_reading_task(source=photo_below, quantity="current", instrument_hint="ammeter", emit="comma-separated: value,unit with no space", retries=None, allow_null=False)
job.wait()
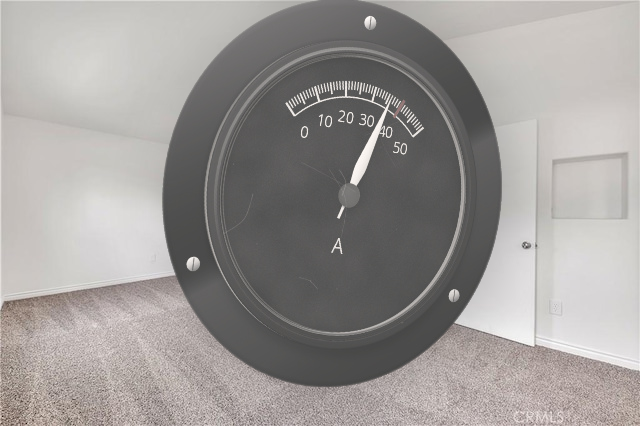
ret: 35,A
